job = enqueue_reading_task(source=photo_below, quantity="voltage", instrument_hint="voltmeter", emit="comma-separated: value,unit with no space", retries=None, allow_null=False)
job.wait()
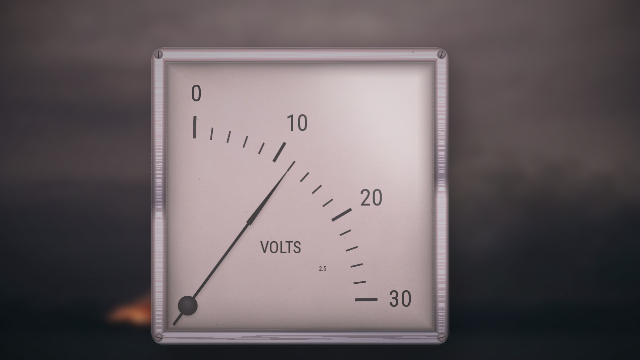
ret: 12,V
